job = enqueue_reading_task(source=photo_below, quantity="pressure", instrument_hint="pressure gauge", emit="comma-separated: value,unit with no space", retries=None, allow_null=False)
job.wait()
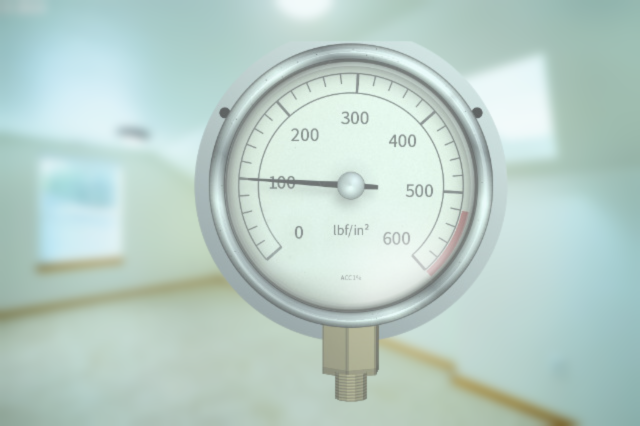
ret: 100,psi
